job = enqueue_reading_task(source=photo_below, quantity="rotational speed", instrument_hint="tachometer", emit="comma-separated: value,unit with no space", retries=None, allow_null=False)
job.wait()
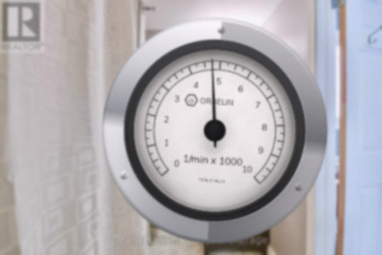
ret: 4750,rpm
